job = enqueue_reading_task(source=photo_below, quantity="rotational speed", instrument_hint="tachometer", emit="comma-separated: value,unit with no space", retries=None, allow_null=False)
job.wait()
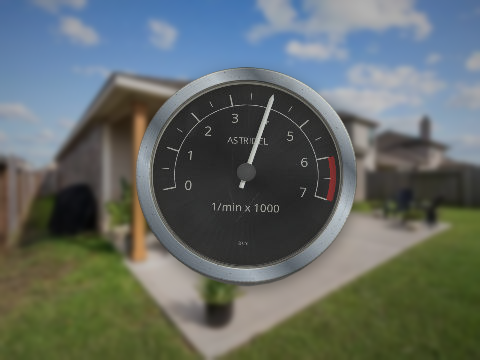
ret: 4000,rpm
